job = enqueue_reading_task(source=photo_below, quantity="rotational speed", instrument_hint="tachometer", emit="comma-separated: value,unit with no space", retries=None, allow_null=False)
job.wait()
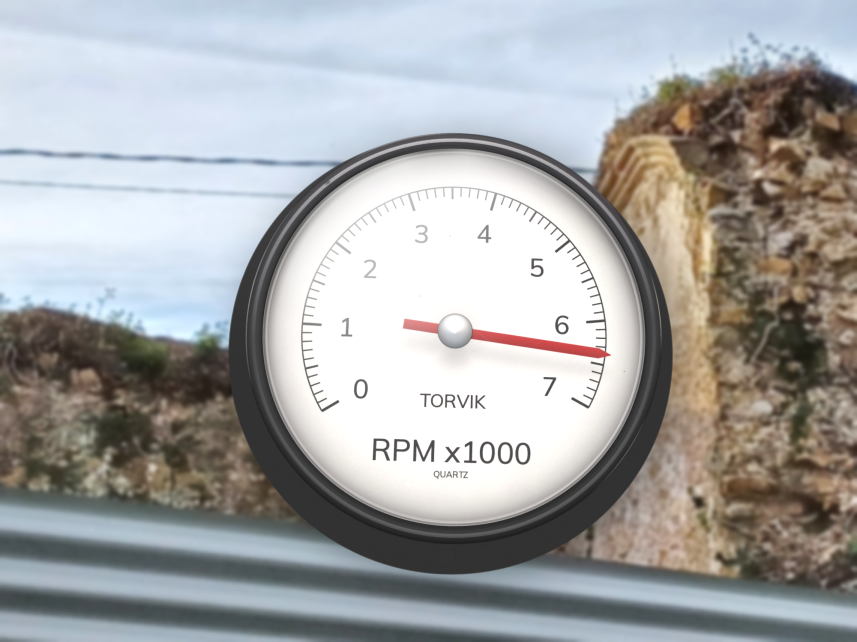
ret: 6400,rpm
